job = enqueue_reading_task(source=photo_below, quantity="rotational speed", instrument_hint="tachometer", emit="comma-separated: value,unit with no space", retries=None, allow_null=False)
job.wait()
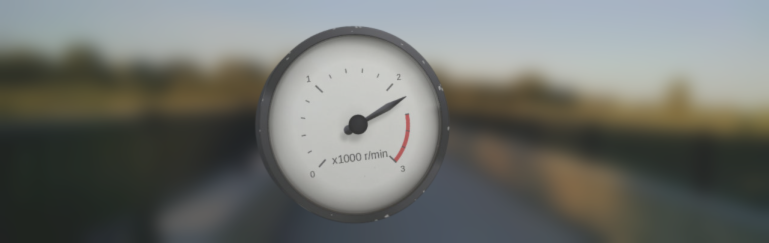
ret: 2200,rpm
